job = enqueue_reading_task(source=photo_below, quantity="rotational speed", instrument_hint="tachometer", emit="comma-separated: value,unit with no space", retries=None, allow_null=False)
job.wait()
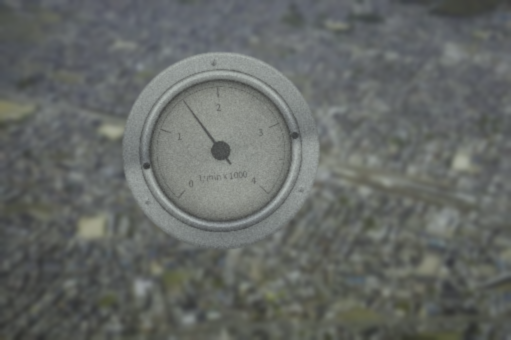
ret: 1500,rpm
